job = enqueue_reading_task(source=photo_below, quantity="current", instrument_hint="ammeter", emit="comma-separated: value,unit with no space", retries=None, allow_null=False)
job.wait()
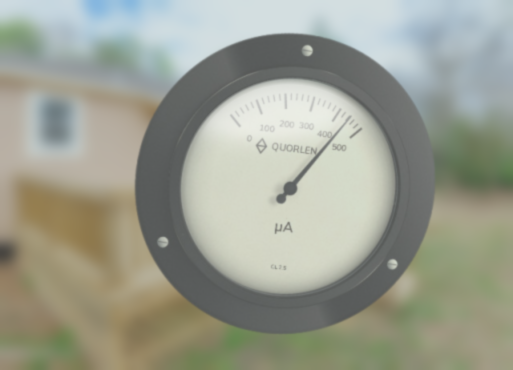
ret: 440,µA
